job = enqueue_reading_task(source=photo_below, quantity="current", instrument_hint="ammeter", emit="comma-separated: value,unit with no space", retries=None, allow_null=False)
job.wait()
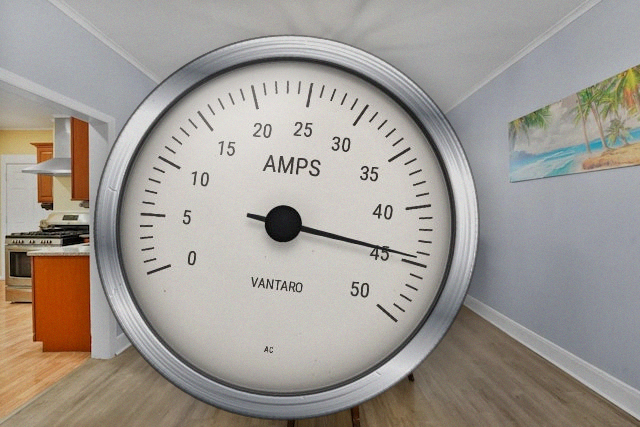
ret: 44.5,A
